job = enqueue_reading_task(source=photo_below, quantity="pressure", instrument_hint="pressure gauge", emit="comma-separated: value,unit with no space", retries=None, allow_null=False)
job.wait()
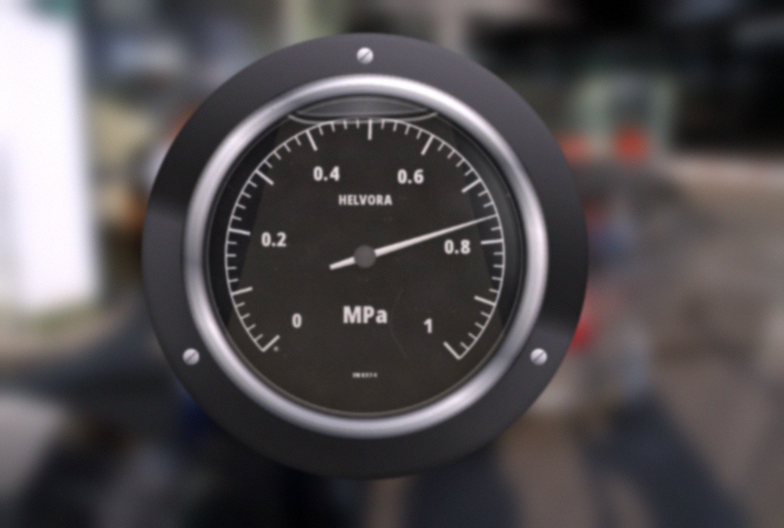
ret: 0.76,MPa
